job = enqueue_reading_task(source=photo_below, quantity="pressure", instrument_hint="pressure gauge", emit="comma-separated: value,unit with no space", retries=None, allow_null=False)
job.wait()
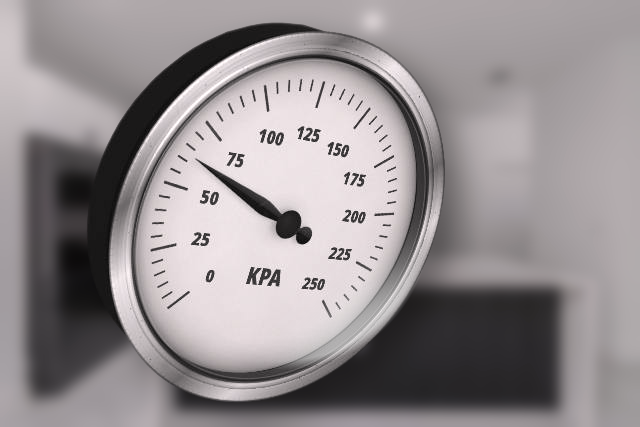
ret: 62.5,kPa
